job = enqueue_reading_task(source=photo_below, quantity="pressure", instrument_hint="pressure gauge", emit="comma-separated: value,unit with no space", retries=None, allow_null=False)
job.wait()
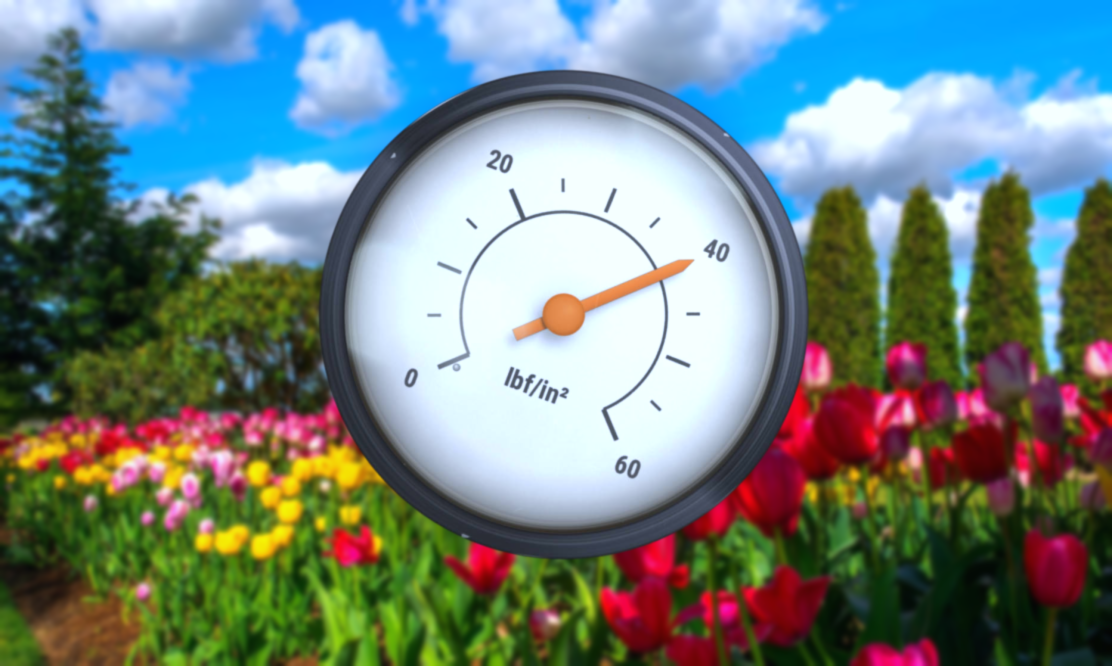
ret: 40,psi
